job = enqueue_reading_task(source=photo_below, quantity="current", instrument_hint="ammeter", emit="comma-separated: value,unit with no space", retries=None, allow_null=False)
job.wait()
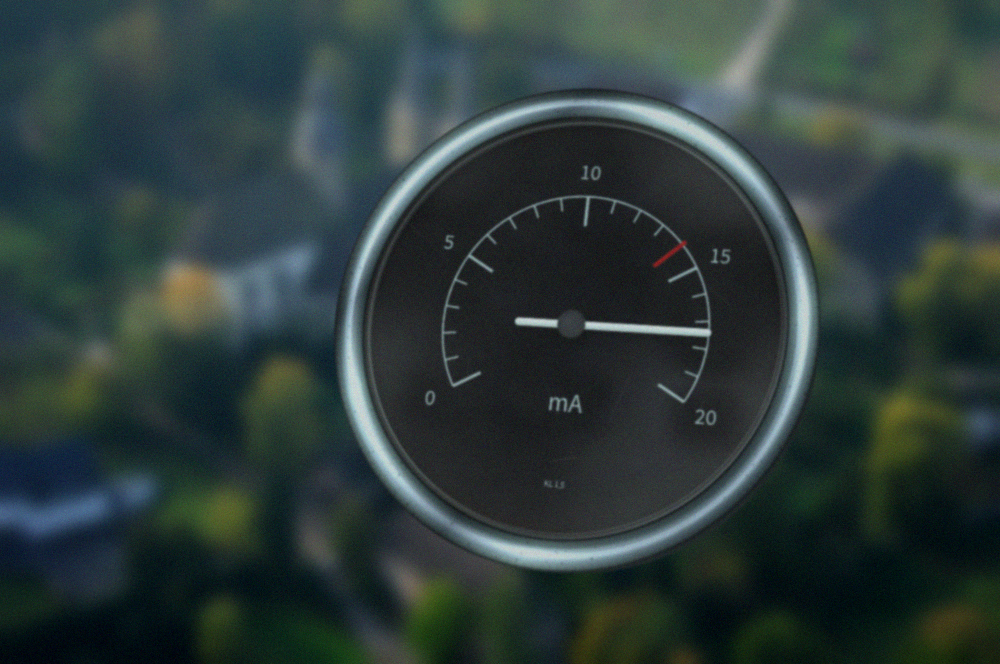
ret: 17.5,mA
